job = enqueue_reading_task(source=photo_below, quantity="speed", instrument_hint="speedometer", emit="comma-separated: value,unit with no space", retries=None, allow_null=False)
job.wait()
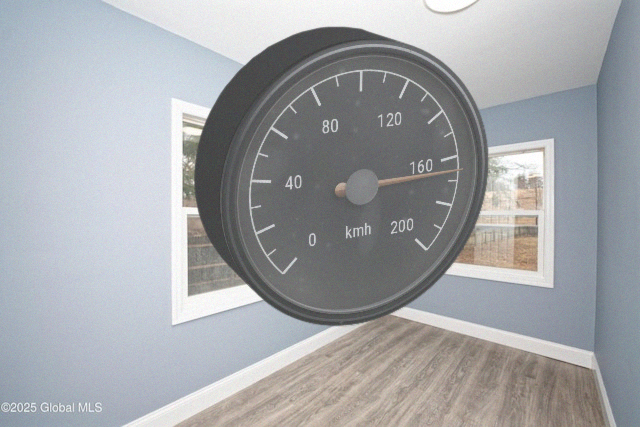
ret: 165,km/h
